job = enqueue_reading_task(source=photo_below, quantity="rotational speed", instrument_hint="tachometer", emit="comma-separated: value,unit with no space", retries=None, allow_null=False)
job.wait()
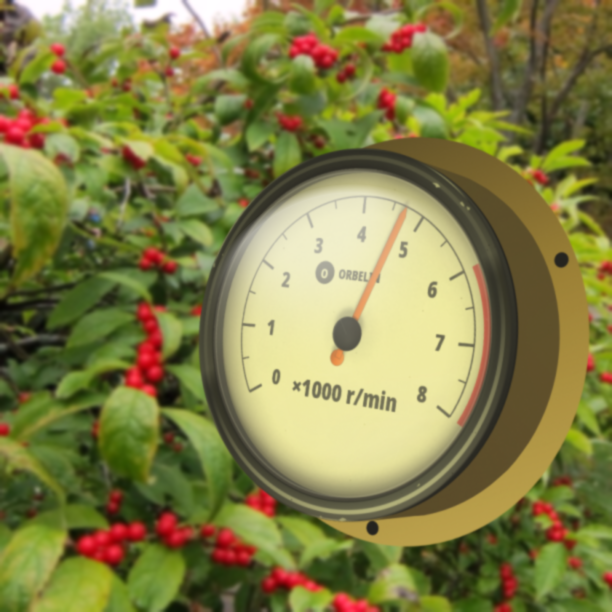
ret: 4750,rpm
